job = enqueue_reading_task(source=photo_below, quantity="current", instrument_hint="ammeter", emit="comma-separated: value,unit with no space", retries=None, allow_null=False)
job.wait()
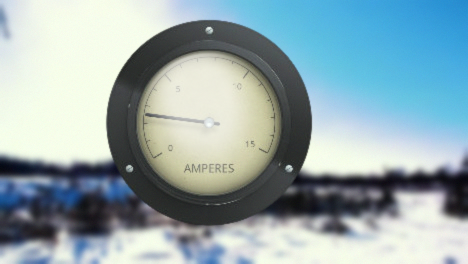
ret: 2.5,A
